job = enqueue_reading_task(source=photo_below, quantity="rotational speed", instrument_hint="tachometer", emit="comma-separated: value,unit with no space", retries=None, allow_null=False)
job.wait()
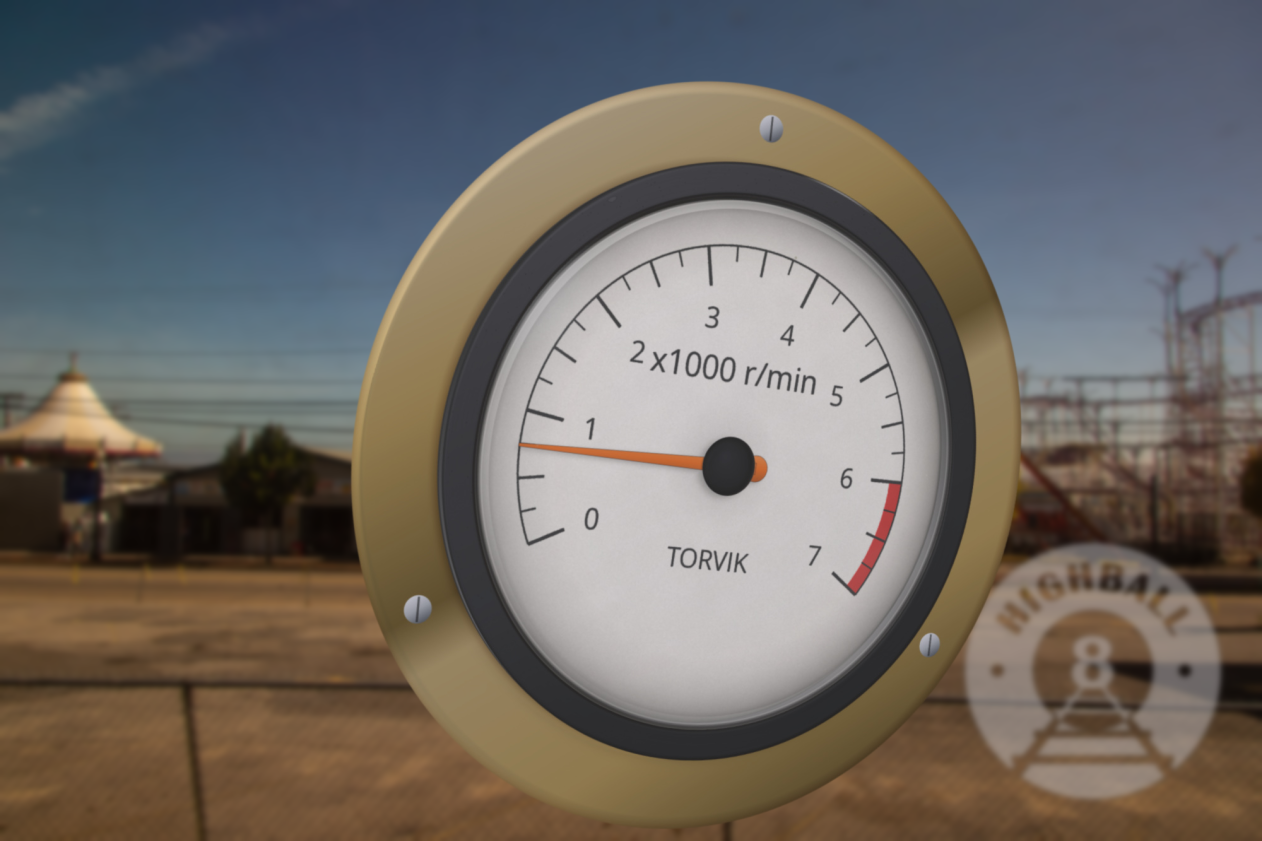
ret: 750,rpm
